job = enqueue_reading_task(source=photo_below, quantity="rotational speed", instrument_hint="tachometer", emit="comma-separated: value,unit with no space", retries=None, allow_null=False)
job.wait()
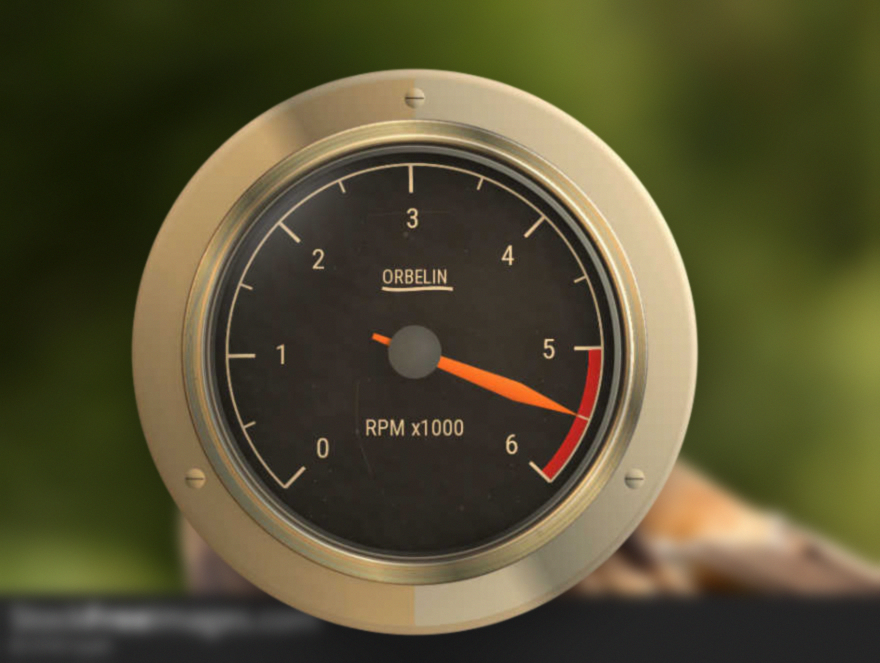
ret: 5500,rpm
